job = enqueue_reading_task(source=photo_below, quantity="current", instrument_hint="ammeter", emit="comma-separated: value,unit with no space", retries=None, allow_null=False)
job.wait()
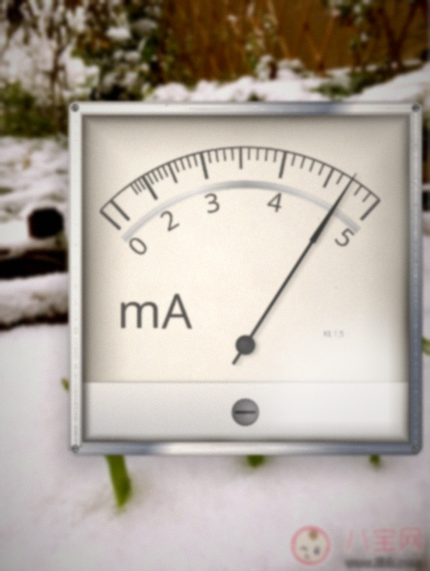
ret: 4.7,mA
